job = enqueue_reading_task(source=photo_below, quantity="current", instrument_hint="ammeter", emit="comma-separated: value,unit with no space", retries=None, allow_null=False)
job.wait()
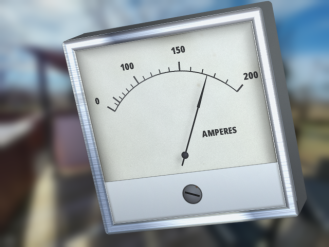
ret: 175,A
